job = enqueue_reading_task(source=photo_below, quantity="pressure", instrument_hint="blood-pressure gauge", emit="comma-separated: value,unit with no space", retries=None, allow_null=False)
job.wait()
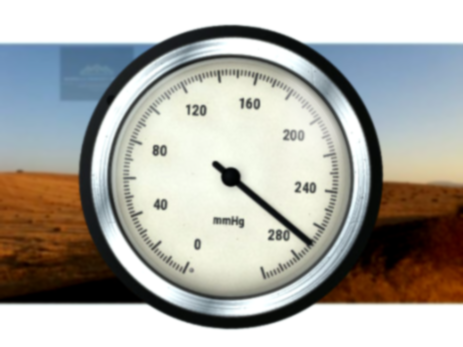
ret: 270,mmHg
